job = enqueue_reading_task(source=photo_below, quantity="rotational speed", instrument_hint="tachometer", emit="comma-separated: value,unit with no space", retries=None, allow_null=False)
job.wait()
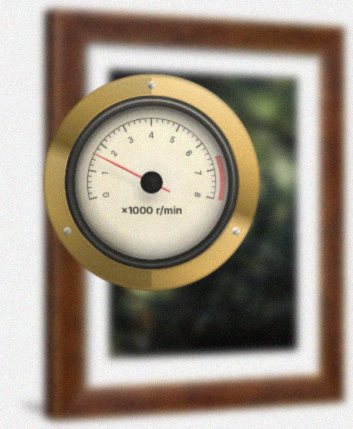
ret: 1600,rpm
